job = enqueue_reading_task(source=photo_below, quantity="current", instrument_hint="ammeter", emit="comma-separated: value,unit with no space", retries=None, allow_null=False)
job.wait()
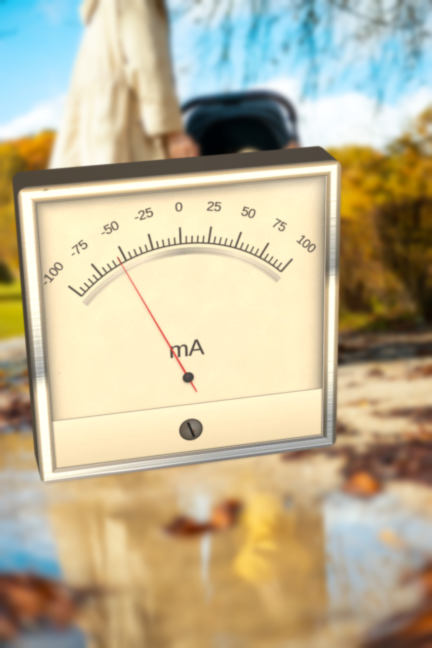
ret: -55,mA
